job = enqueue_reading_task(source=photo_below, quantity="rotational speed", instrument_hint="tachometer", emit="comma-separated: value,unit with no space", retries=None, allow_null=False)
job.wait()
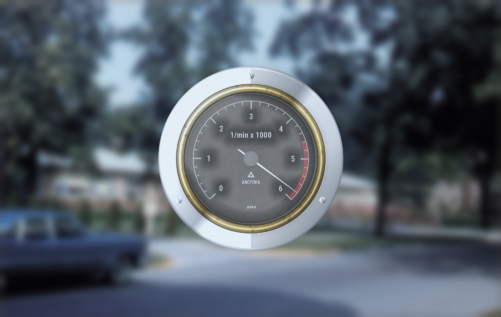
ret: 5800,rpm
